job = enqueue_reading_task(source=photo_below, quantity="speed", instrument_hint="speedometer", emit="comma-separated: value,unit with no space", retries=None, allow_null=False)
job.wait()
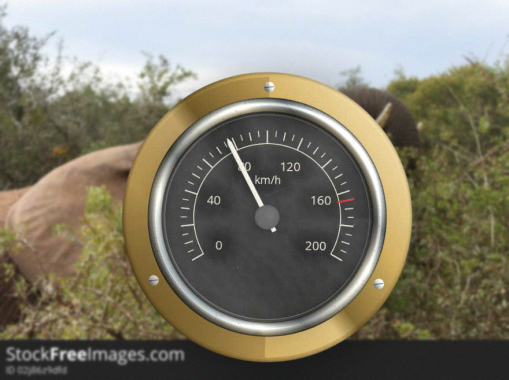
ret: 77.5,km/h
